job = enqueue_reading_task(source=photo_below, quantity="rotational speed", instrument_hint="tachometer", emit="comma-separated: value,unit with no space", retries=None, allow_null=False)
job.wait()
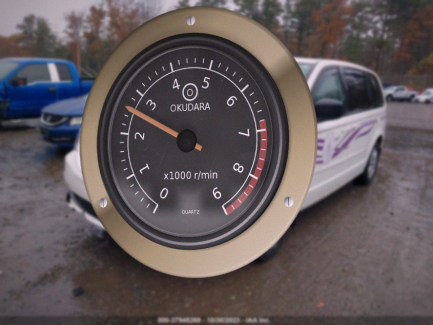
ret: 2600,rpm
